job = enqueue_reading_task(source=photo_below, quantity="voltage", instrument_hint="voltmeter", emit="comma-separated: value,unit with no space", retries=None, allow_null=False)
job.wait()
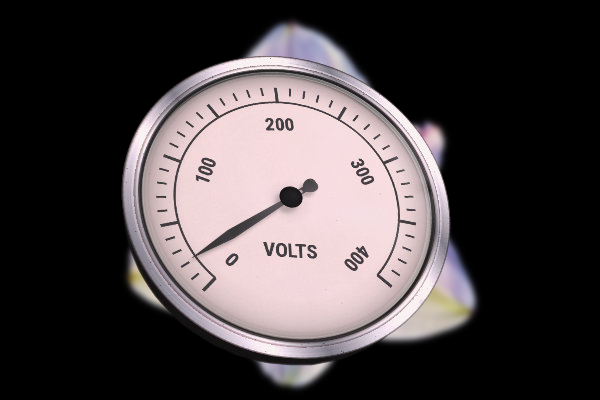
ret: 20,V
